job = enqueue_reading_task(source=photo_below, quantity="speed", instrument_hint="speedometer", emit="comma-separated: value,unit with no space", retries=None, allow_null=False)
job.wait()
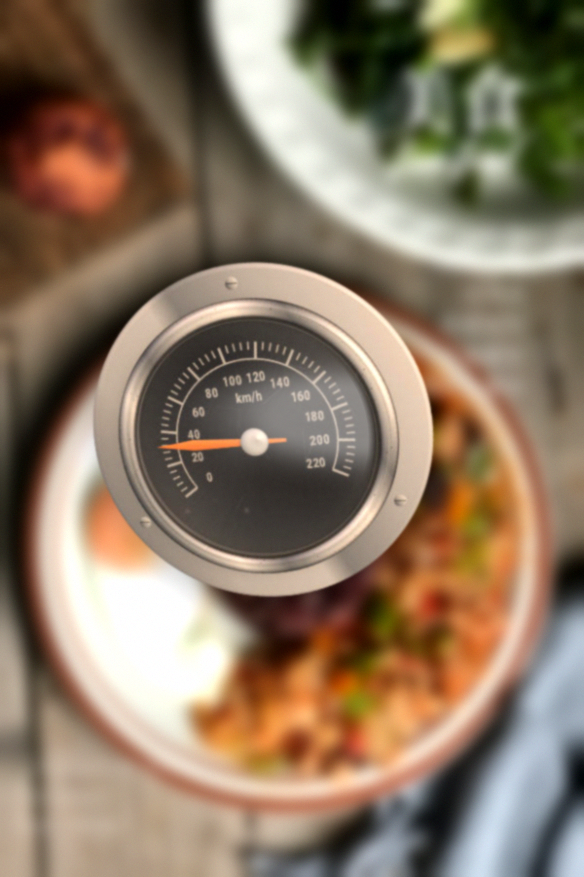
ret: 32,km/h
